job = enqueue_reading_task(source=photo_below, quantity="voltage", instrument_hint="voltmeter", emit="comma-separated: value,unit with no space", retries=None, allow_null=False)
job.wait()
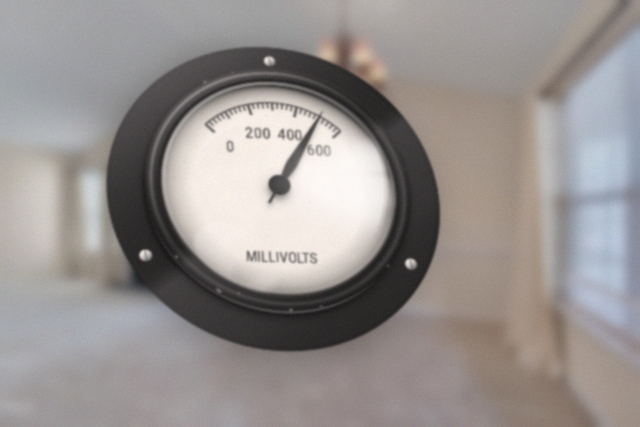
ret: 500,mV
